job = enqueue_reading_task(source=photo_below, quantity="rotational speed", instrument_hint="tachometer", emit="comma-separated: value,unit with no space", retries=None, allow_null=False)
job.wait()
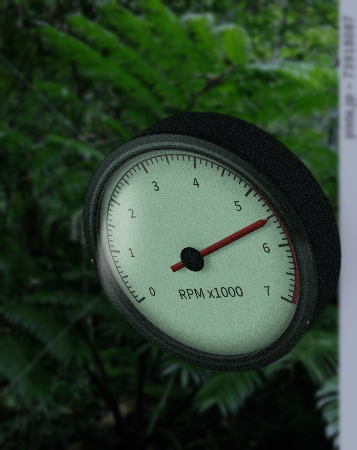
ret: 5500,rpm
